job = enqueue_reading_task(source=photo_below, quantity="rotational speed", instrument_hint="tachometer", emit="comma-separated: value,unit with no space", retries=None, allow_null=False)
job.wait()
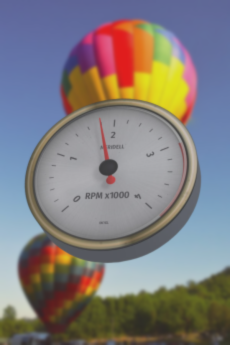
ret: 1800,rpm
